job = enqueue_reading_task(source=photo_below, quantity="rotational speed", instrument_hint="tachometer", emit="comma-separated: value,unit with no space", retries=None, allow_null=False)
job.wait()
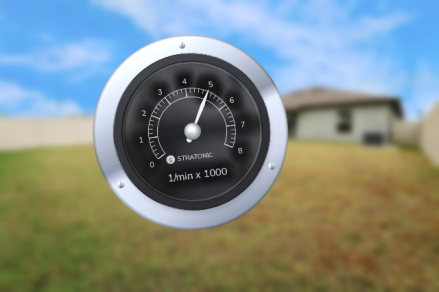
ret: 5000,rpm
